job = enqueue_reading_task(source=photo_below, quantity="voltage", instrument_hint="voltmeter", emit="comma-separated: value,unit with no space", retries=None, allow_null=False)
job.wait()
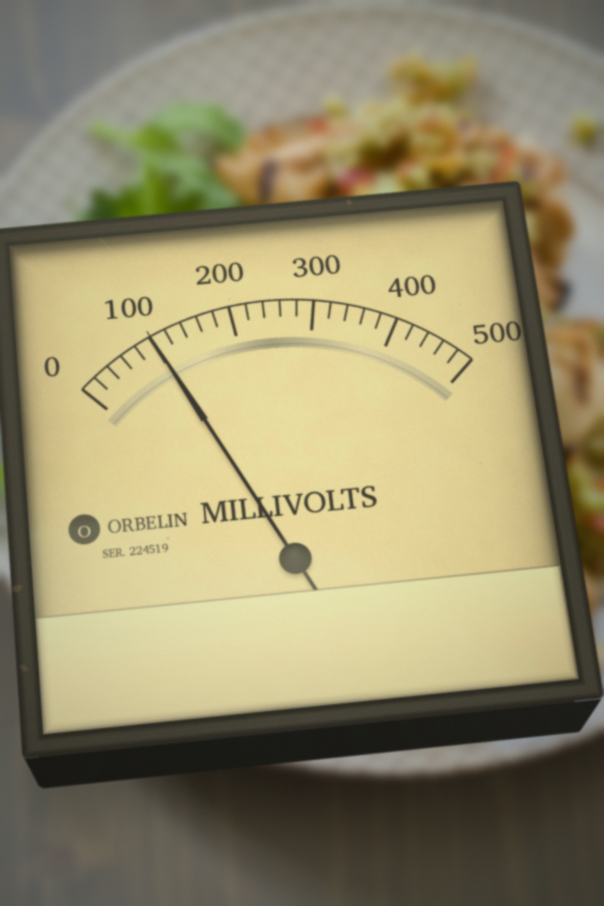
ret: 100,mV
